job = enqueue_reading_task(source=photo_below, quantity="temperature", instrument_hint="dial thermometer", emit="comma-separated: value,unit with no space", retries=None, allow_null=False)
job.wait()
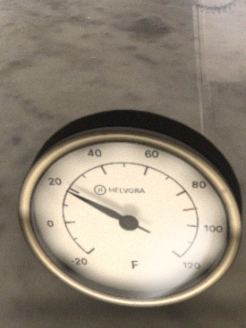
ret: 20,°F
